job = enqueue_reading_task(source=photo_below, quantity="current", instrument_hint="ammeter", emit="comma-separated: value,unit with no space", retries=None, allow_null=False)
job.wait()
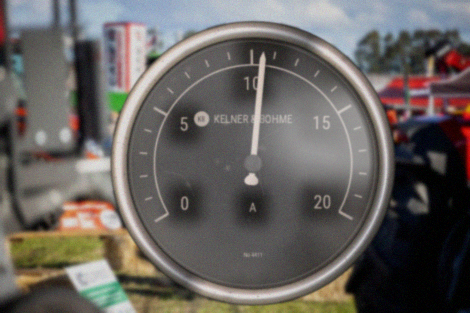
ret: 10.5,A
